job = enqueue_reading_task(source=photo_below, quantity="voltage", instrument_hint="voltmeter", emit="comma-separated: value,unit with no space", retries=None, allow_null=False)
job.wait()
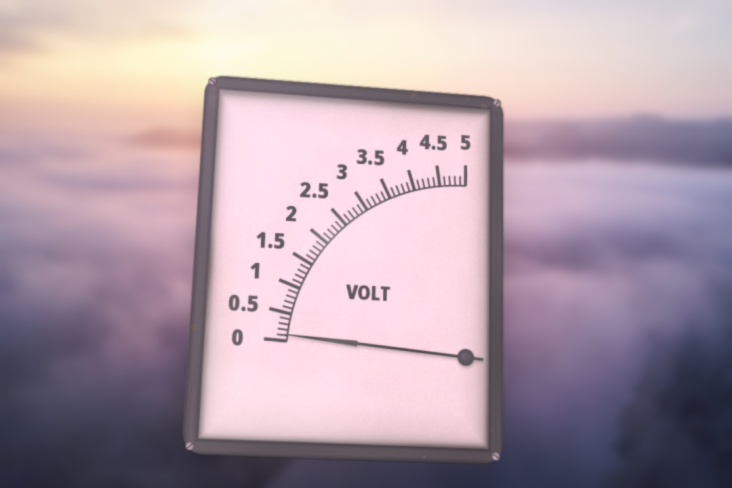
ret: 0.1,V
